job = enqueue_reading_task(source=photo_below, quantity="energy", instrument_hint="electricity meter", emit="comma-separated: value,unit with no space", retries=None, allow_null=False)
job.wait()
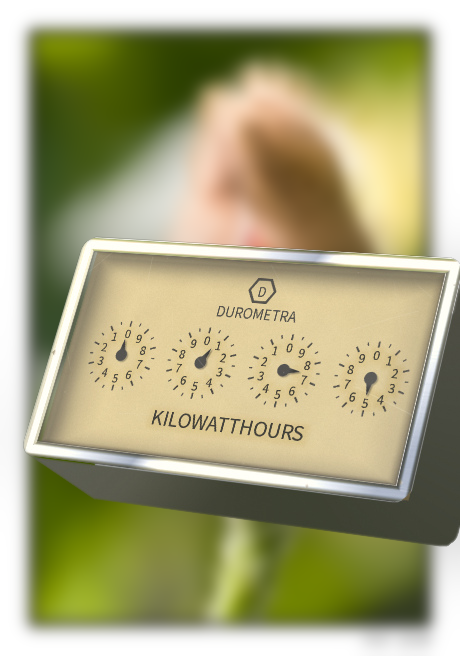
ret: 75,kWh
